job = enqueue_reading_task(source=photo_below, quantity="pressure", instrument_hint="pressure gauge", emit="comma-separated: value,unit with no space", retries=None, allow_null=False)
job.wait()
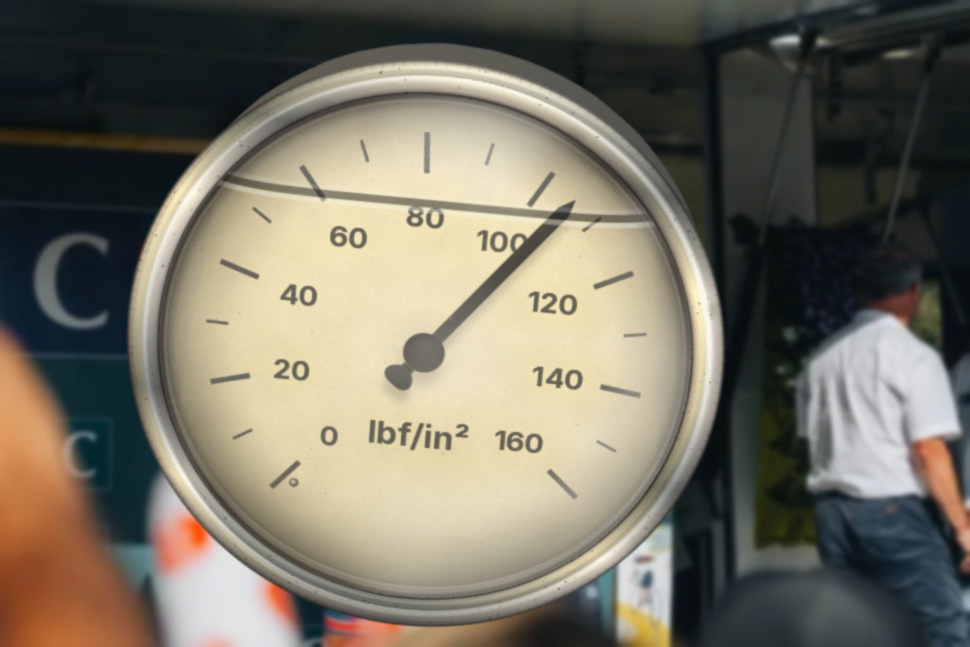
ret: 105,psi
